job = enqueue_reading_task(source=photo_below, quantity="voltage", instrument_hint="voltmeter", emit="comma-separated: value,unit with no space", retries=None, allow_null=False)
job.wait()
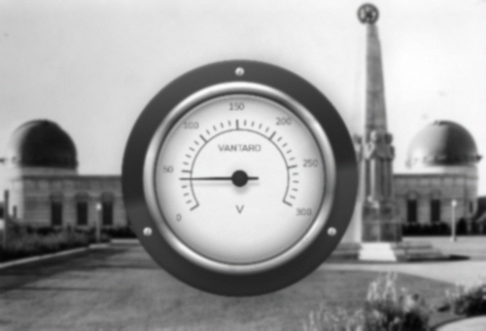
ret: 40,V
